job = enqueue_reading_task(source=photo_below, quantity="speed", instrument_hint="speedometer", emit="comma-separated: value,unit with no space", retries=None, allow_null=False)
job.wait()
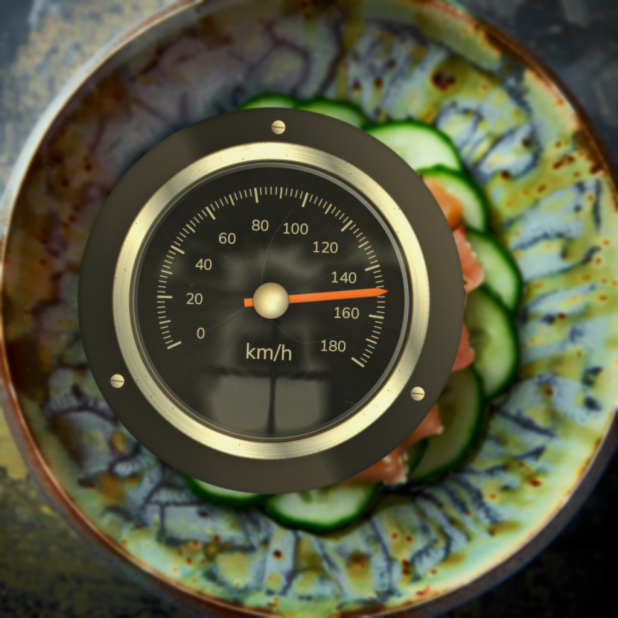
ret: 150,km/h
